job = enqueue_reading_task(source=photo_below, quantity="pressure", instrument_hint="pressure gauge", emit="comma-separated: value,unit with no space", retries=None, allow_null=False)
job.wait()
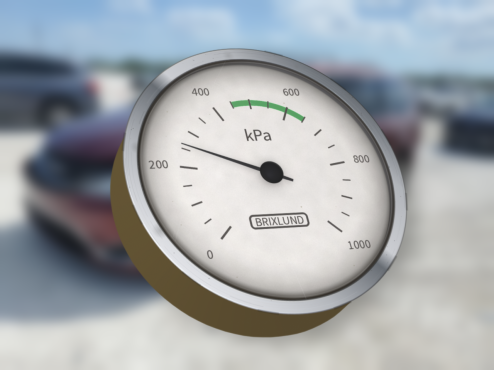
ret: 250,kPa
